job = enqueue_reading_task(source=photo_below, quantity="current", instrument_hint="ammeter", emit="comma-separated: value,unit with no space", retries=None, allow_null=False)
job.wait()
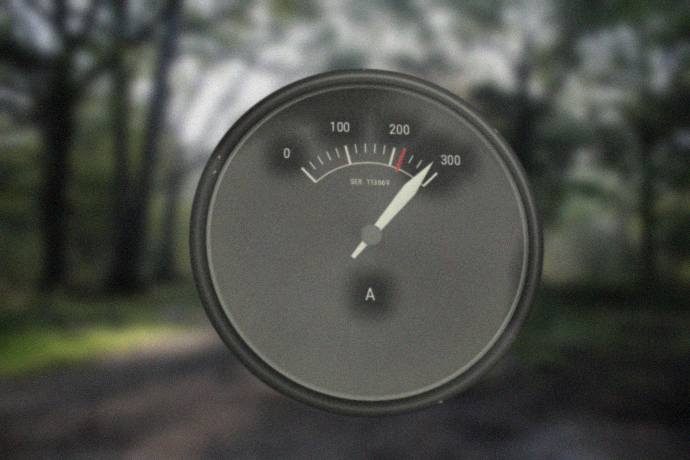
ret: 280,A
